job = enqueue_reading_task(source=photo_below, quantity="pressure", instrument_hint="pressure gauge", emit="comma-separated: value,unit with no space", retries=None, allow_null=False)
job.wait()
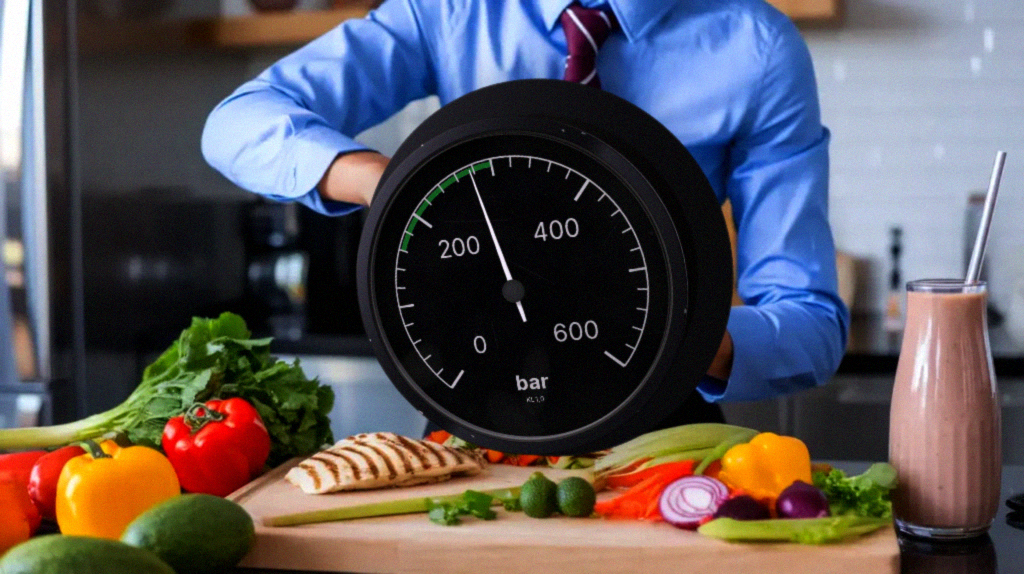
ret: 280,bar
